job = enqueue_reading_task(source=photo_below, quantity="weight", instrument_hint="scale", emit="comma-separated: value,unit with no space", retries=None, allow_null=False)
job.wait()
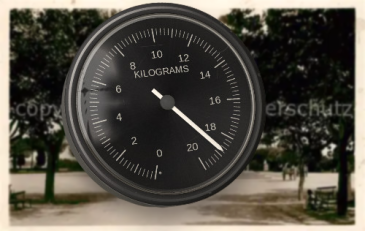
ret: 18.8,kg
